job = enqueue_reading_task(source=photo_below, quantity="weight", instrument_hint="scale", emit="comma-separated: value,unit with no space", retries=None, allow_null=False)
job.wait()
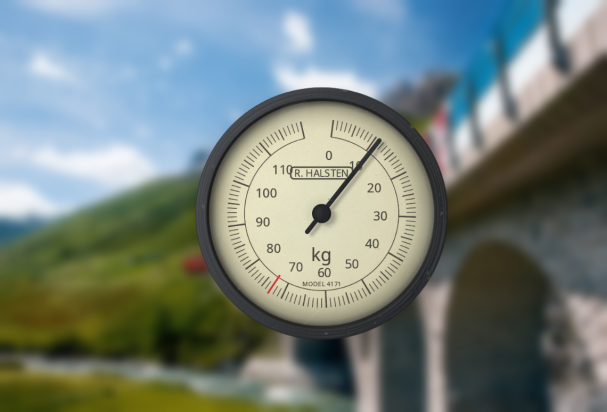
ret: 11,kg
